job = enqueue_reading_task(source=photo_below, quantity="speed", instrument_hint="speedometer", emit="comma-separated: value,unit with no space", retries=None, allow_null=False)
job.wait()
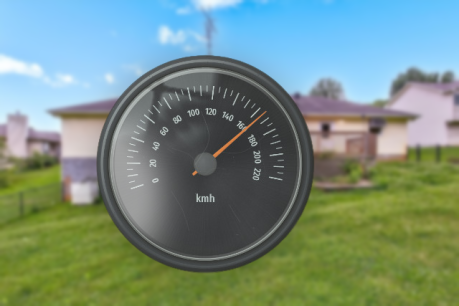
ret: 165,km/h
